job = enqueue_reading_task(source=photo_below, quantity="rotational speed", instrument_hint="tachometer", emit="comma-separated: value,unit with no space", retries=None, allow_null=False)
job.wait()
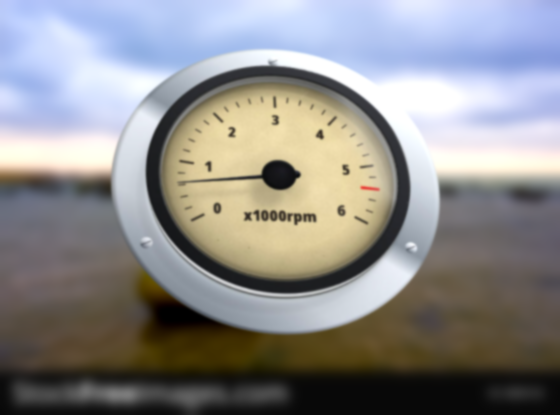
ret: 600,rpm
